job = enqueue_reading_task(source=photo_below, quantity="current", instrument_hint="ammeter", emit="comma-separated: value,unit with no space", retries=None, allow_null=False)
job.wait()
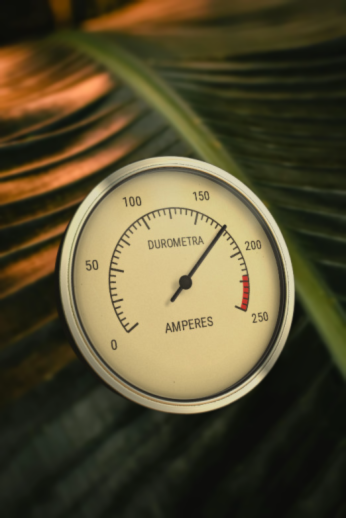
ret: 175,A
